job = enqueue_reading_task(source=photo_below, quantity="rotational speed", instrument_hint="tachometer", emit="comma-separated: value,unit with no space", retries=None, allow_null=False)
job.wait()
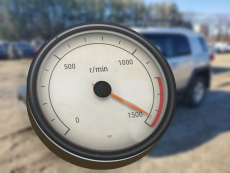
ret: 1450,rpm
